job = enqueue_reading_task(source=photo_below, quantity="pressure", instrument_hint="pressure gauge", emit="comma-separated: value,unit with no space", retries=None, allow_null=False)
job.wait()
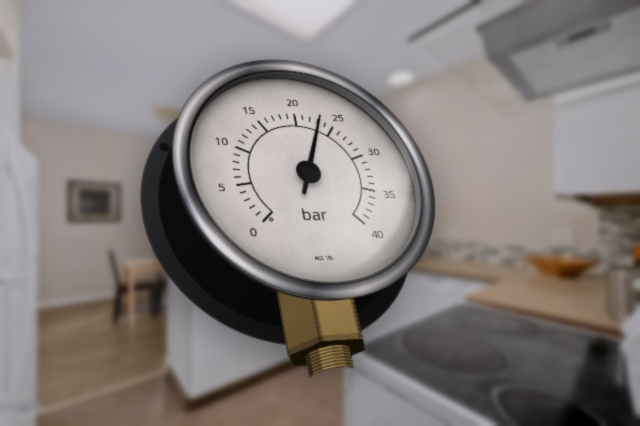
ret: 23,bar
